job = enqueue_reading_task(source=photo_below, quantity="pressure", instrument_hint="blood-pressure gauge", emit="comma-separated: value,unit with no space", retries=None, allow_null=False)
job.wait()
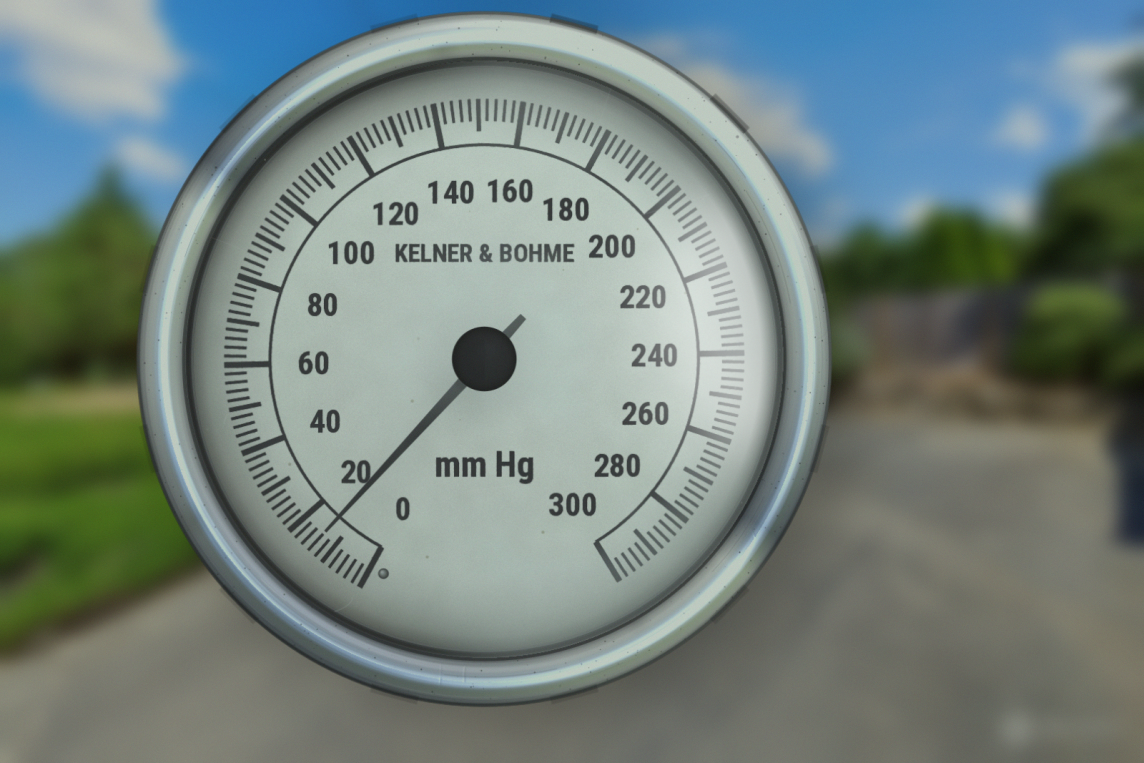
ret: 14,mmHg
